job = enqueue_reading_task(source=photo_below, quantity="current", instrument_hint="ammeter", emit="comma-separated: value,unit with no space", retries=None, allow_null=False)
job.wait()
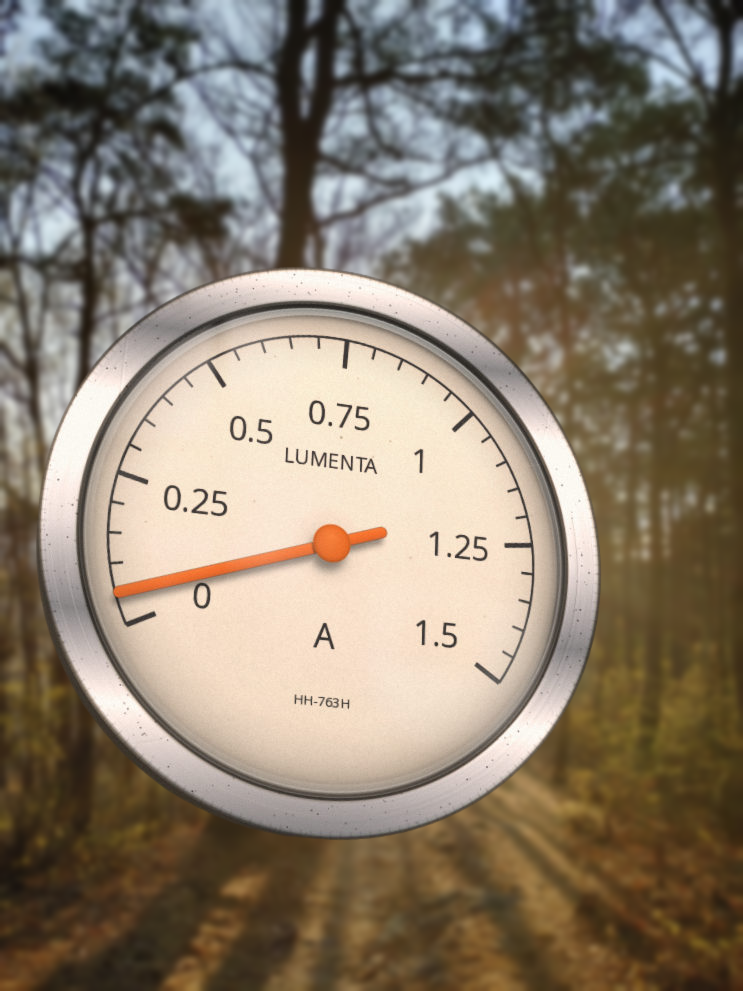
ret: 0.05,A
